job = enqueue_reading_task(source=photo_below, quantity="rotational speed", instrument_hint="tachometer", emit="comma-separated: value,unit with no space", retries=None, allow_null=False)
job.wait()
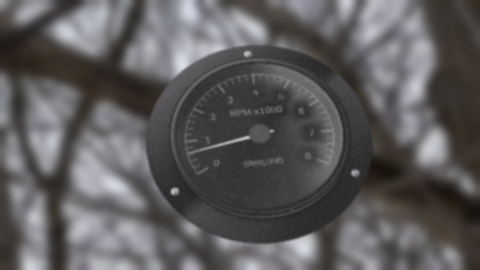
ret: 600,rpm
